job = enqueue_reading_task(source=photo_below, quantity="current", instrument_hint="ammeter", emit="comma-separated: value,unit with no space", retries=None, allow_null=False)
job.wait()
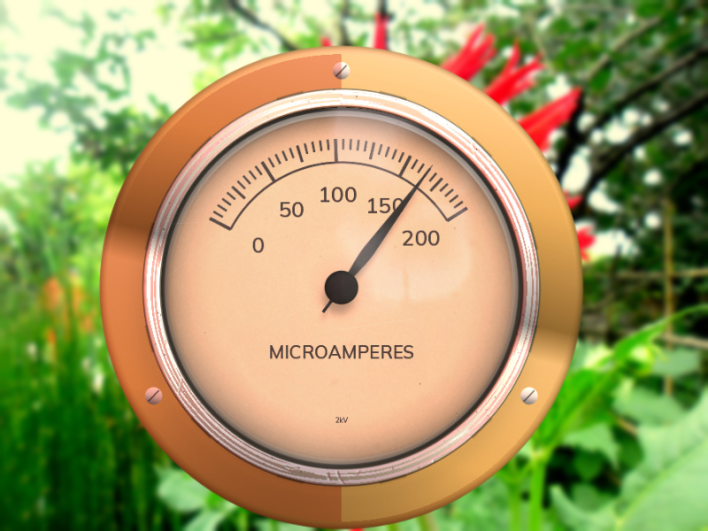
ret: 165,µA
